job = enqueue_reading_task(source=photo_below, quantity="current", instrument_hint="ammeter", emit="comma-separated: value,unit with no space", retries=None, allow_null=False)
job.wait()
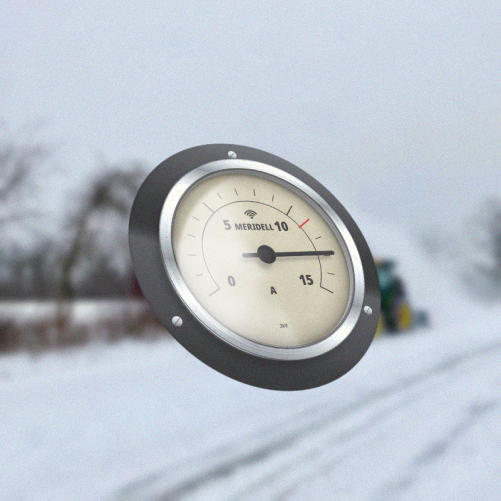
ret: 13,A
